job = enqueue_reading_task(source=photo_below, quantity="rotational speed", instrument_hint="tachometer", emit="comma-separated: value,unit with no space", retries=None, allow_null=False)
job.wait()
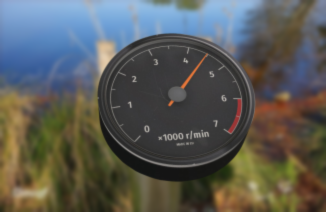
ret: 4500,rpm
